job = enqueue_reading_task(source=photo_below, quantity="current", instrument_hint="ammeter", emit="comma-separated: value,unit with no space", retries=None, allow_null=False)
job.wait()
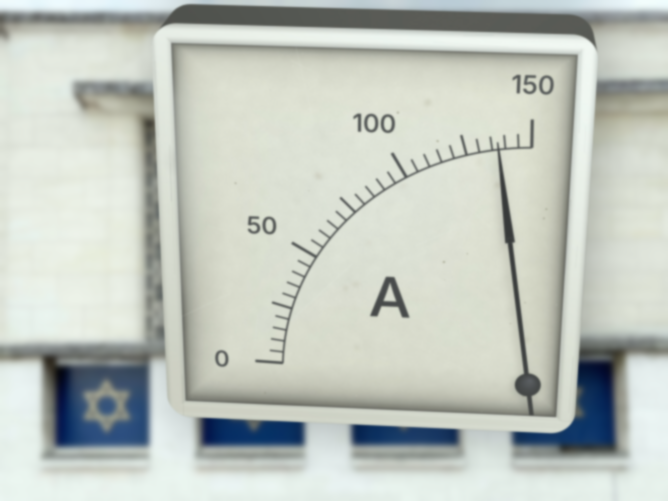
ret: 137.5,A
